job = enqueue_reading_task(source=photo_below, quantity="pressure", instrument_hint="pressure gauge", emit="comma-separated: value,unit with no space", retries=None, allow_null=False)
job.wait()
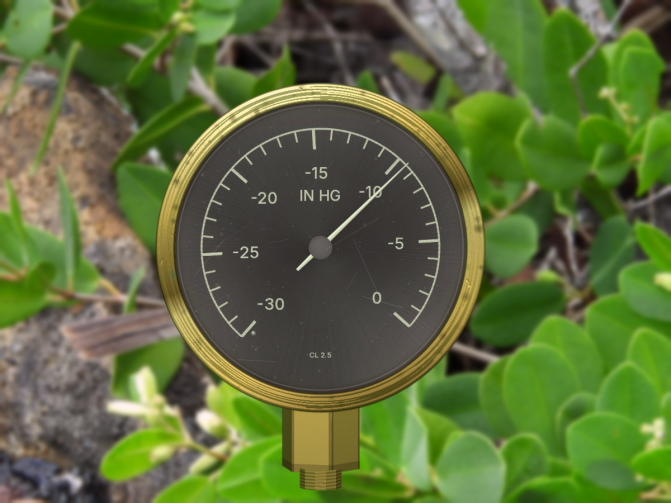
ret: -9.5,inHg
